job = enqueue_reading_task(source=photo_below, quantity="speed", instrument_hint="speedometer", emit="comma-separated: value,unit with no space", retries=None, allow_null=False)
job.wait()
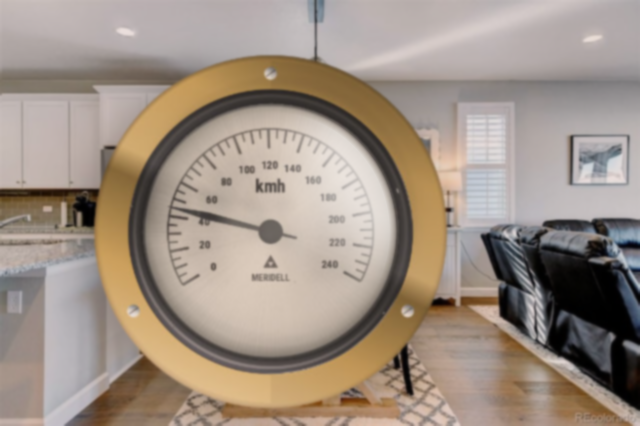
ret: 45,km/h
